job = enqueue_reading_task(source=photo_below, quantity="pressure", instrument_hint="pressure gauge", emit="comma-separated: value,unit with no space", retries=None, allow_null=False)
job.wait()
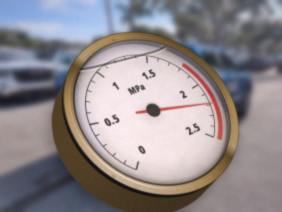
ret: 2.2,MPa
